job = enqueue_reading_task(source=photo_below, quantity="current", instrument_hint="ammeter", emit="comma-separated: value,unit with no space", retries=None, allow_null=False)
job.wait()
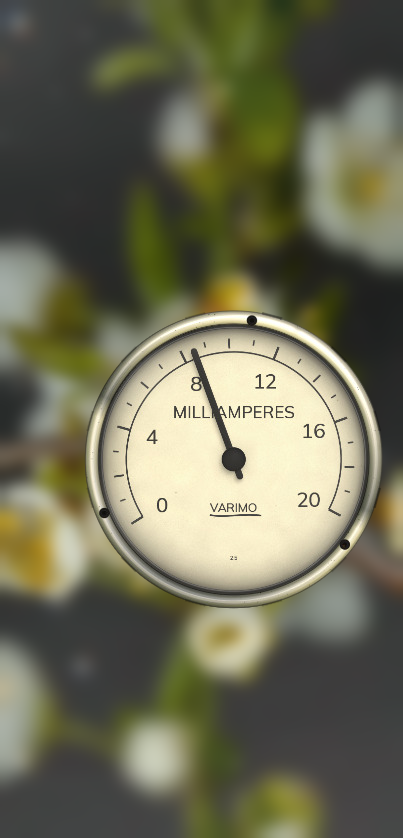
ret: 8.5,mA
